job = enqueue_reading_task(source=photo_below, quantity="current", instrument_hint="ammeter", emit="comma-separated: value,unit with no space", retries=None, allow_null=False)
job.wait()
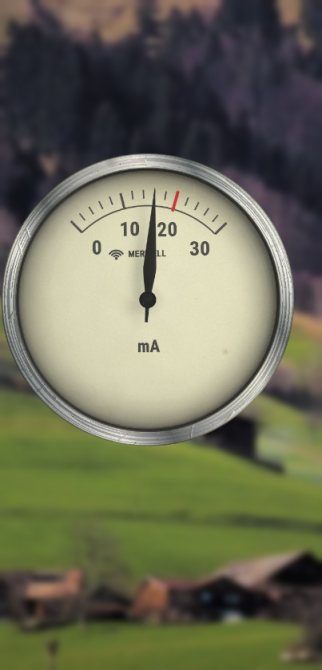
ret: 16,mA
